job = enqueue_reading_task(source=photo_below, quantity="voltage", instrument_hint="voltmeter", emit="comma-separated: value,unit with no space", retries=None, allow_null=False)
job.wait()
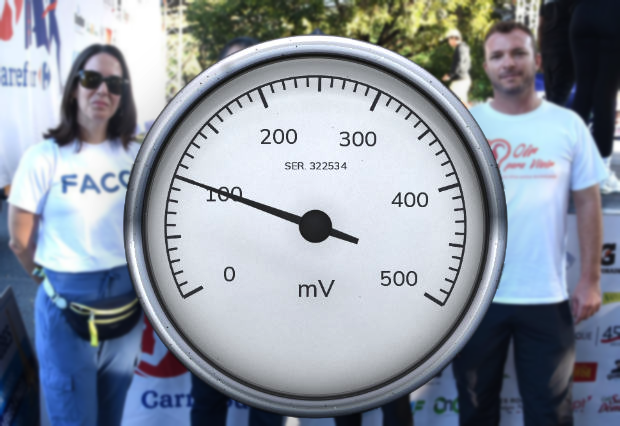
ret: 100,mV
